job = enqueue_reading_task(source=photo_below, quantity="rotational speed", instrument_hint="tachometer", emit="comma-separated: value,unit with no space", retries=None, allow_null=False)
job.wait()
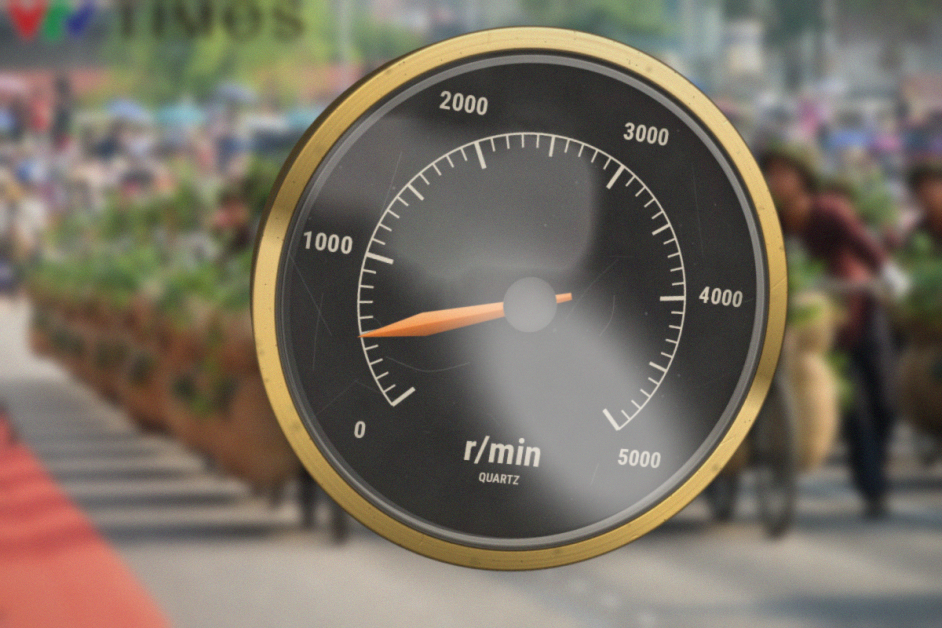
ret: 500,rpm
